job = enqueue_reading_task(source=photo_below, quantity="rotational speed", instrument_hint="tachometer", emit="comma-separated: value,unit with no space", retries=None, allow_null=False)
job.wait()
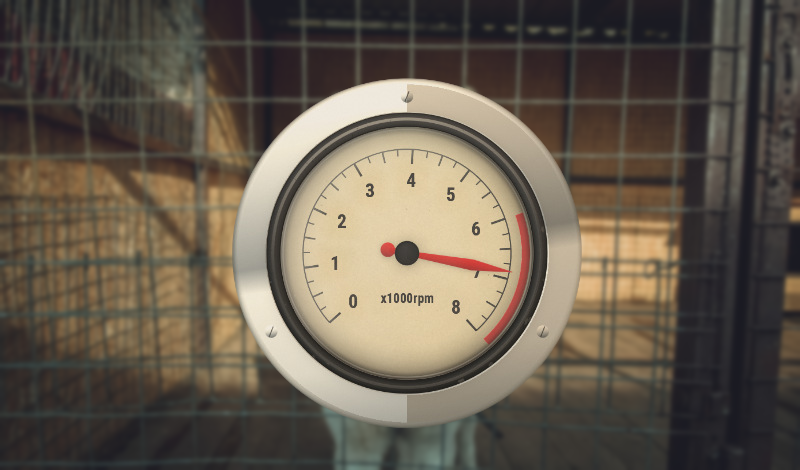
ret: 6875,rpm
